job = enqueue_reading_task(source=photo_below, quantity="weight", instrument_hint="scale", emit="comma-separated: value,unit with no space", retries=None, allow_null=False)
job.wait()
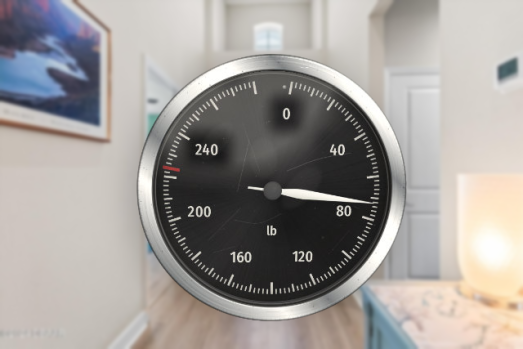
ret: 72,lb
